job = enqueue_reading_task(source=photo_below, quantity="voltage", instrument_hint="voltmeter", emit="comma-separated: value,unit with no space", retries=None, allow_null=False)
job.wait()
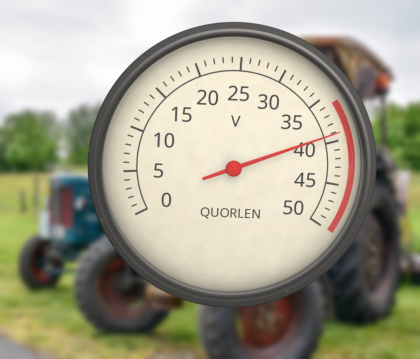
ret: 39,V
